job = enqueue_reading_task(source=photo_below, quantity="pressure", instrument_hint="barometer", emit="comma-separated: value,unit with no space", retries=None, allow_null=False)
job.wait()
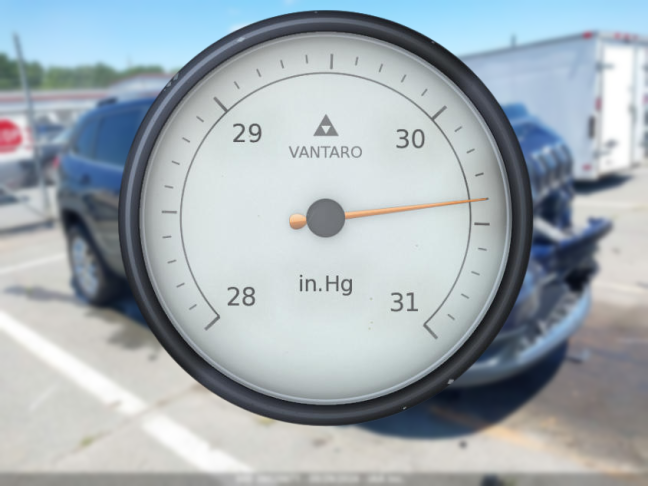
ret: 30.4,inHg
